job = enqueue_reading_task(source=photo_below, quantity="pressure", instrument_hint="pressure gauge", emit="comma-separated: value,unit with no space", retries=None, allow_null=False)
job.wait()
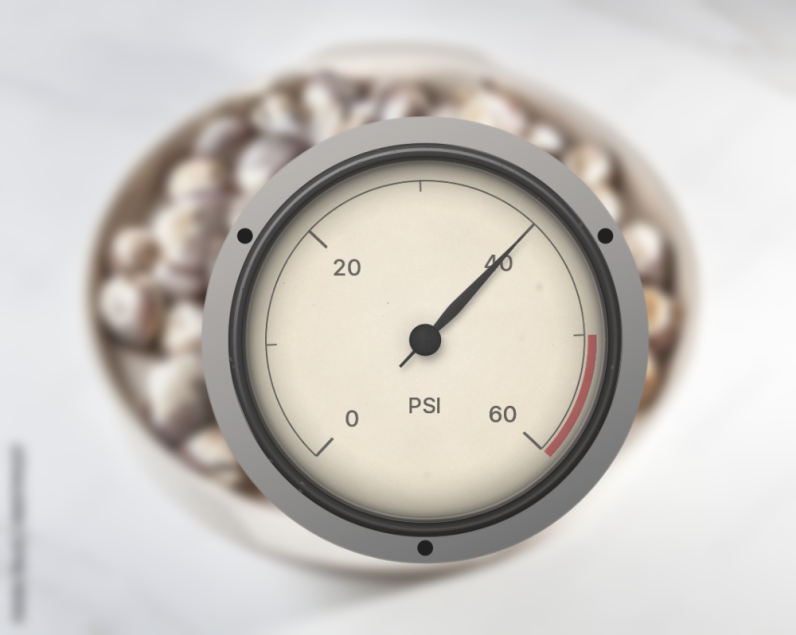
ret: 40,psi
